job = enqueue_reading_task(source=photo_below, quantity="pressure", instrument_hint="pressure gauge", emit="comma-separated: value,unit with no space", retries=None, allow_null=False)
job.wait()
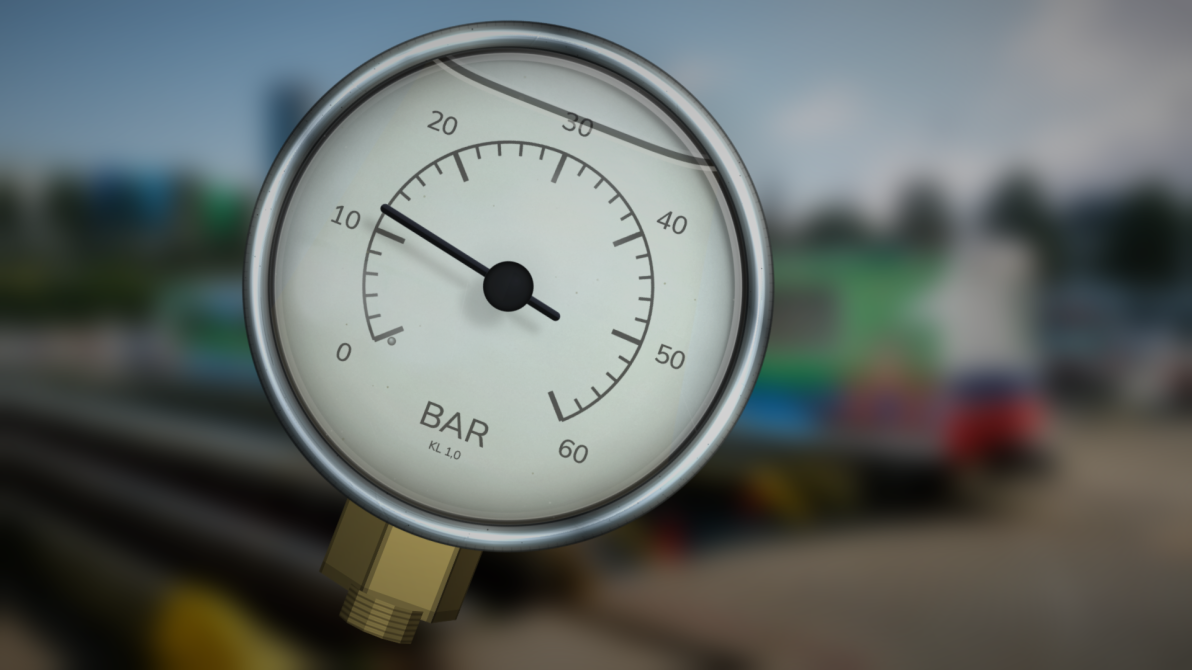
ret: 12,bar
